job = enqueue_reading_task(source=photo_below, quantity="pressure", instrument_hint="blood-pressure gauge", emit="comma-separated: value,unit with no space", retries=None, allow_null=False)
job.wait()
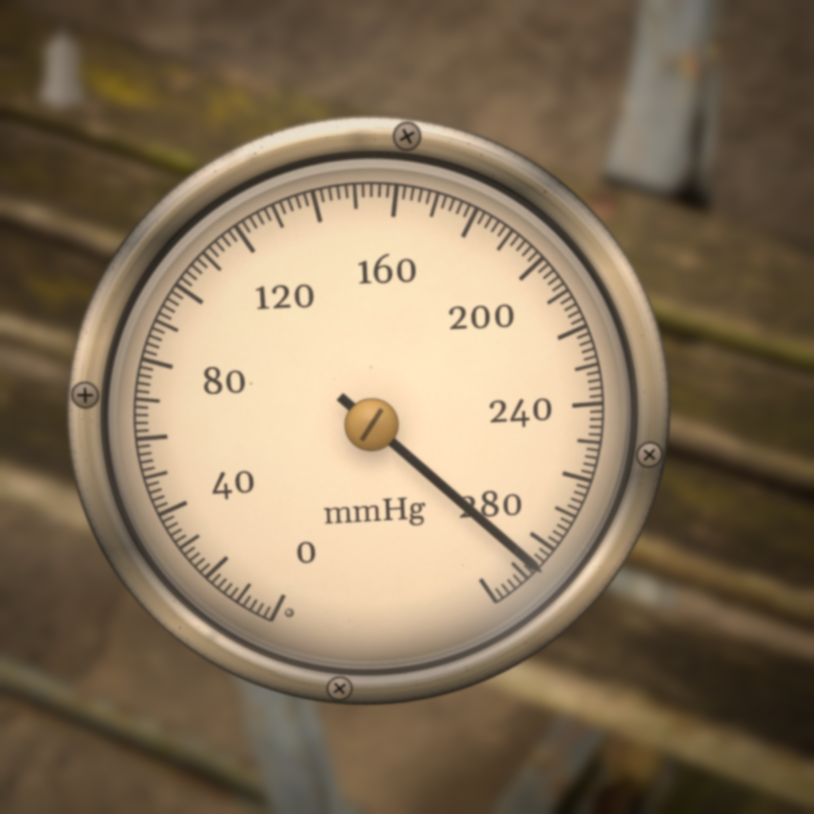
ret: 286,mmHg
